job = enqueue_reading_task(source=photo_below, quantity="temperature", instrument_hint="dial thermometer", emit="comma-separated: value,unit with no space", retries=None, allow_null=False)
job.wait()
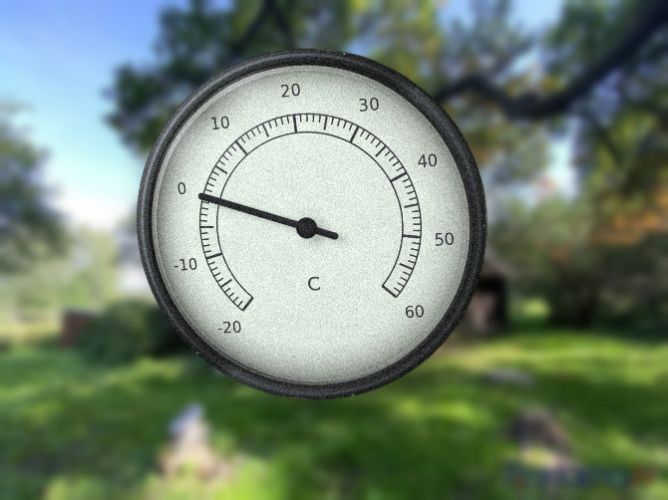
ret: 0,°C
